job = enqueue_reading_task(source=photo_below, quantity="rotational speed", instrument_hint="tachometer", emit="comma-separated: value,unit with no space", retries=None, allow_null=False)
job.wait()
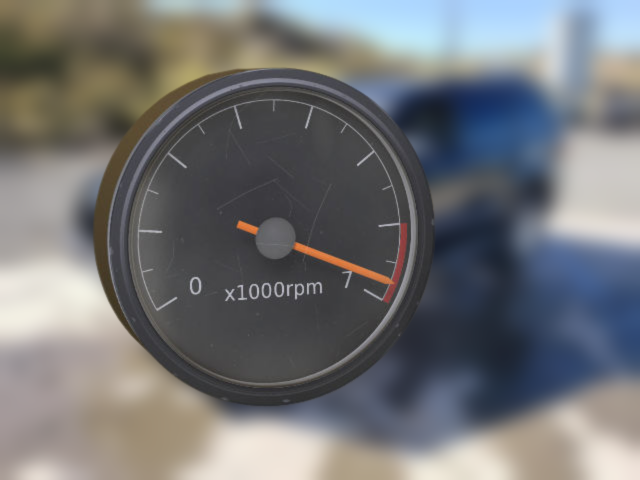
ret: 6750,rpm
